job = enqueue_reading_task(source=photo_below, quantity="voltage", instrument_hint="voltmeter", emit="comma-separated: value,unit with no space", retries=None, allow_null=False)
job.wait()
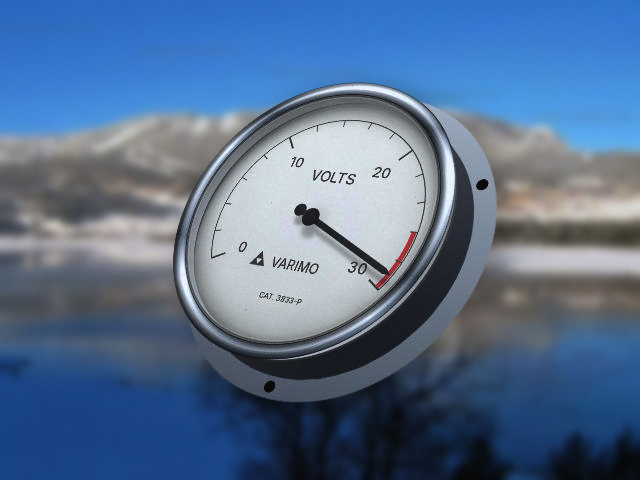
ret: 29,V
